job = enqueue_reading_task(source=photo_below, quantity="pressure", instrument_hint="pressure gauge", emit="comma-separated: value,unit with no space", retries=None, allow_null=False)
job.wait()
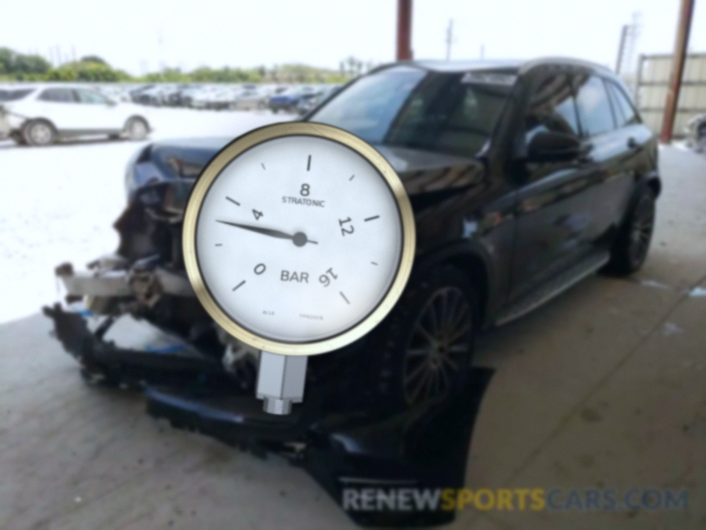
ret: 3,bar
